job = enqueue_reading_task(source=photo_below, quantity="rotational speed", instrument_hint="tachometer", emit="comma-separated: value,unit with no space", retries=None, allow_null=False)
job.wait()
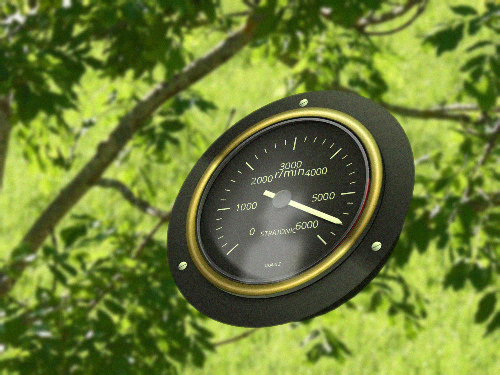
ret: 5600,rpm
